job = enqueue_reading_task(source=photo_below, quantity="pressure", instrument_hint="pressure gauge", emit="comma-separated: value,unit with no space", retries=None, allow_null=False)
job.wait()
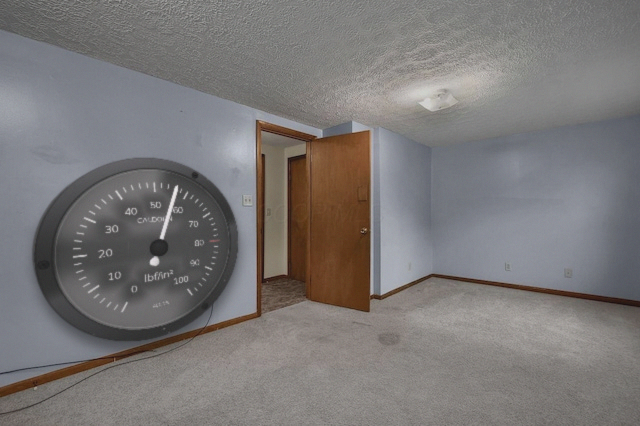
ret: 56,psi
